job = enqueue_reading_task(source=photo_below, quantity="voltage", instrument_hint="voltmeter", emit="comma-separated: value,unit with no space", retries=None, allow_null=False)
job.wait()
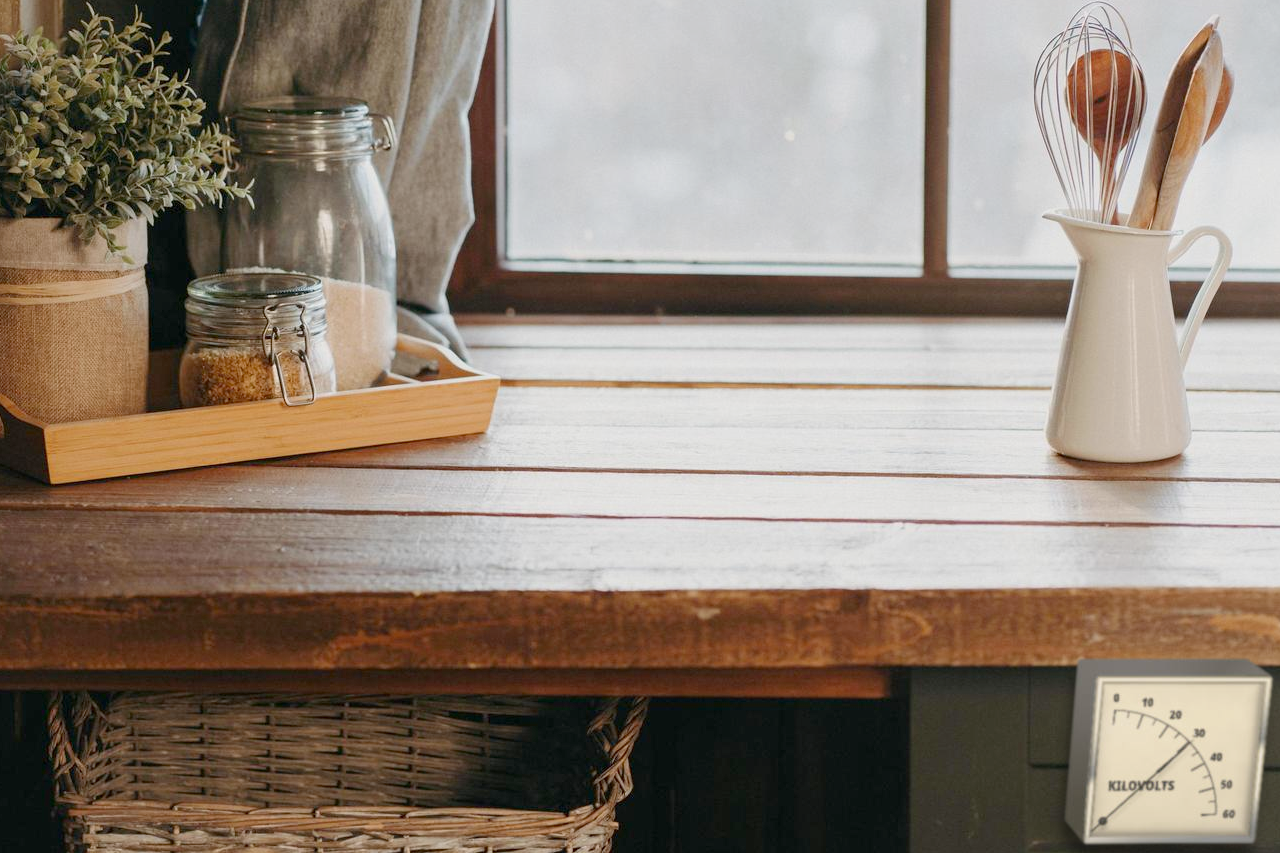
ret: 30,kV
